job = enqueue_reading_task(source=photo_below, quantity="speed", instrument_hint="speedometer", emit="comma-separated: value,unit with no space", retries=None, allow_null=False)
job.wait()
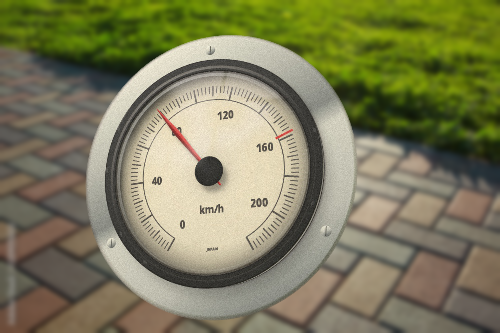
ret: 80,km/h
